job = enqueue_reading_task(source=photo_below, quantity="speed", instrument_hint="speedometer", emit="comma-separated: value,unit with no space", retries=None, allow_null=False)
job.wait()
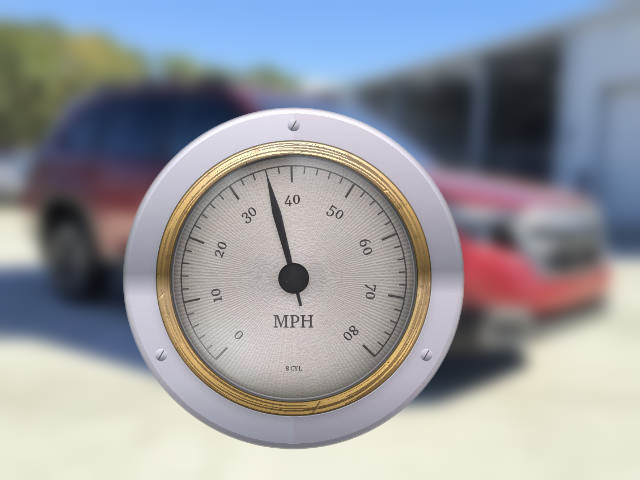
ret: 36,mph
